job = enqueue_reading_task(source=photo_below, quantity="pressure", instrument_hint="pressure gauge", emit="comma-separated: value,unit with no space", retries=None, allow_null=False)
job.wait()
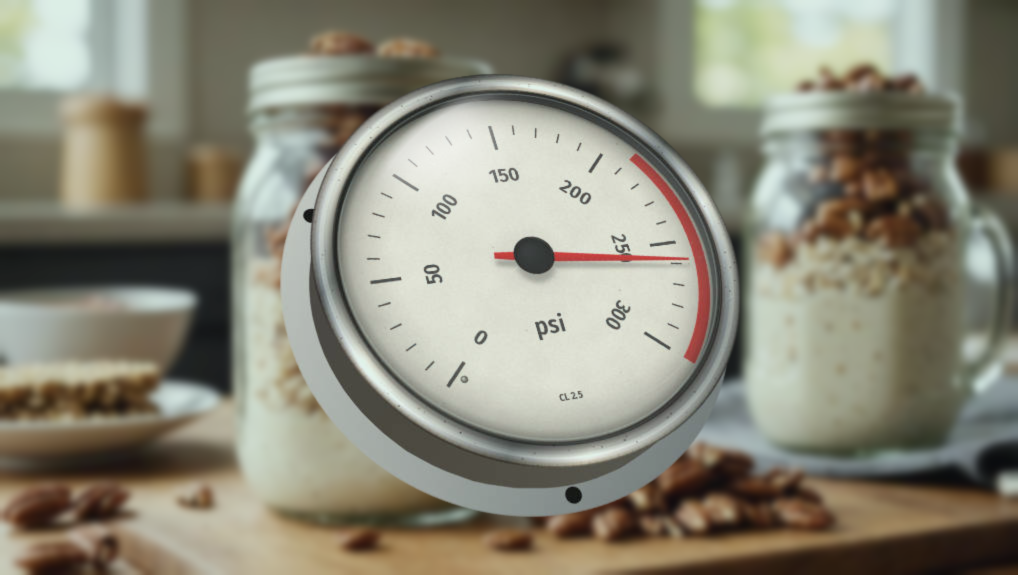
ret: 260,psi
